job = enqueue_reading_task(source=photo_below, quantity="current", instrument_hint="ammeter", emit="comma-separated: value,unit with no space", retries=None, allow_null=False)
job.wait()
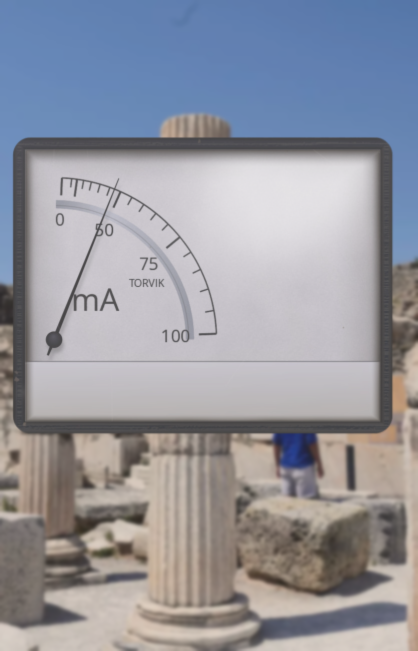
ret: 47.5,mA
